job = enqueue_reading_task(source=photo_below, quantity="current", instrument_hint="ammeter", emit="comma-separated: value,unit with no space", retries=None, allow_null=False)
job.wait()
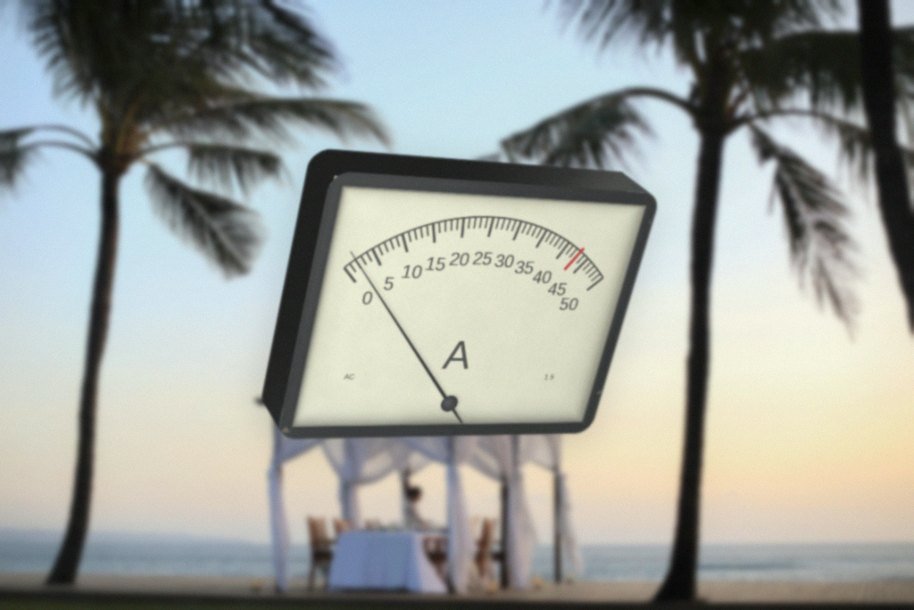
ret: 2,A
